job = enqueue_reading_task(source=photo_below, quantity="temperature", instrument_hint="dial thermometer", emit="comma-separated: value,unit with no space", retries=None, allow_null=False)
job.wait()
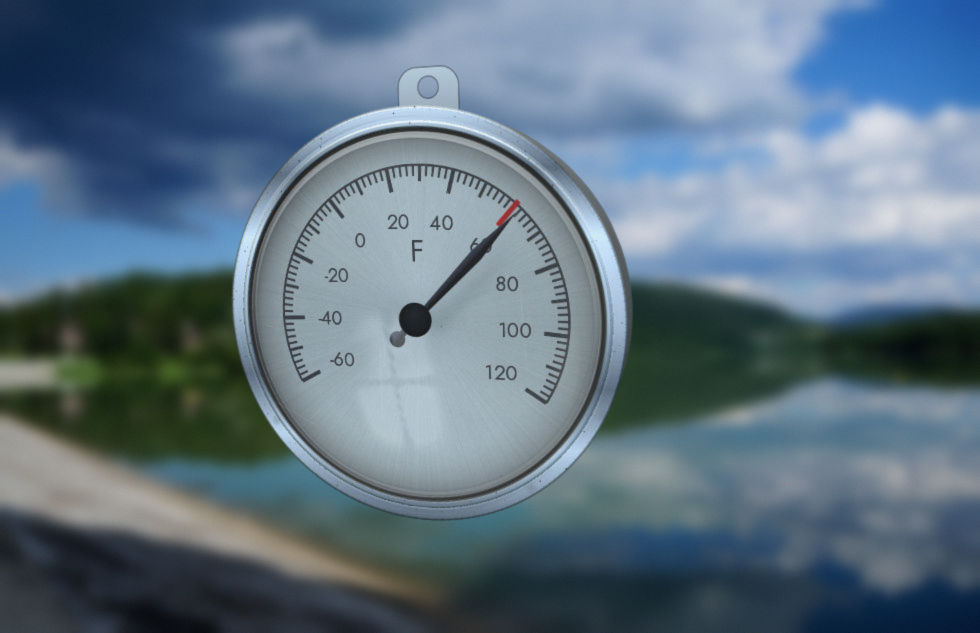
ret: 62,°F
